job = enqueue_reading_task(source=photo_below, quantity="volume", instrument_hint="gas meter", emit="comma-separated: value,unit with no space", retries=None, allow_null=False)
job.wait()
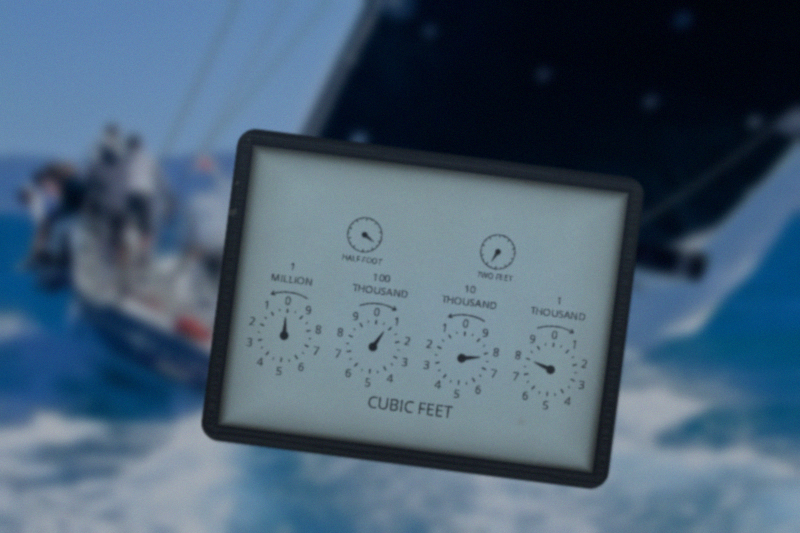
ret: 7800,ft³
